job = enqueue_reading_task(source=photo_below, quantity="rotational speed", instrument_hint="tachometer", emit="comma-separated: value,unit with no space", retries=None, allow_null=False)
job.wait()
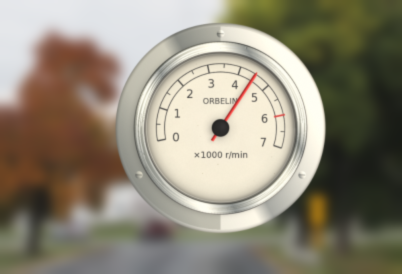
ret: 4500,rpm
